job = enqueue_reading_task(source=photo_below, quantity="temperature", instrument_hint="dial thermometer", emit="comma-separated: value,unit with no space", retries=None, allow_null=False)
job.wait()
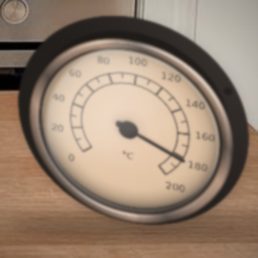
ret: 180,°C
